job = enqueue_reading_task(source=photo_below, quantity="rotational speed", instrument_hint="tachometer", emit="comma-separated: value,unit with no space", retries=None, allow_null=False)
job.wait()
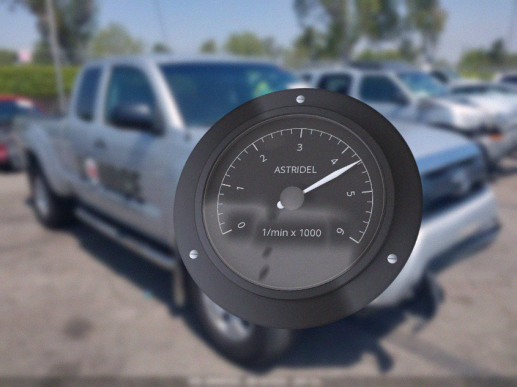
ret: 4400,rpm
